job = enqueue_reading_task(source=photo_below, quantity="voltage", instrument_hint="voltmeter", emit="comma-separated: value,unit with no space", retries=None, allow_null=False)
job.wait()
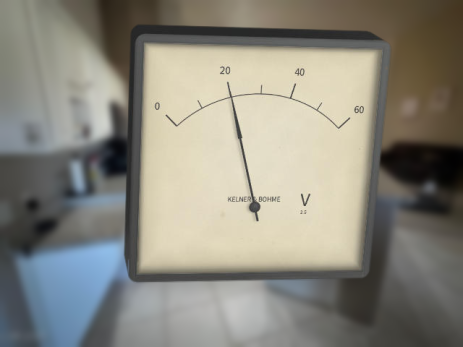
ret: 20,V
